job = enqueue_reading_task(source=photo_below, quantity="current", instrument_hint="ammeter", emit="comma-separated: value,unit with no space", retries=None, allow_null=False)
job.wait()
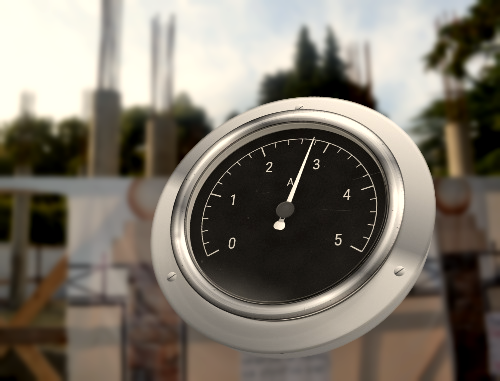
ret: 2.8,A
